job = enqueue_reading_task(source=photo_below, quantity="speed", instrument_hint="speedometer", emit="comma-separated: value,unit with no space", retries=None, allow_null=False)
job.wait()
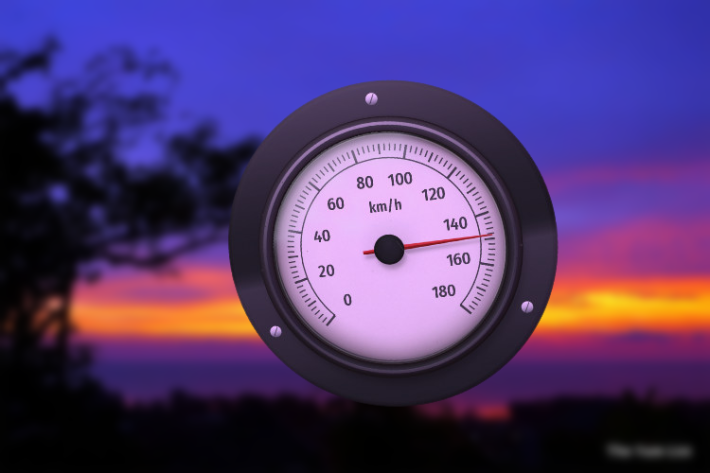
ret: 148,km/h
